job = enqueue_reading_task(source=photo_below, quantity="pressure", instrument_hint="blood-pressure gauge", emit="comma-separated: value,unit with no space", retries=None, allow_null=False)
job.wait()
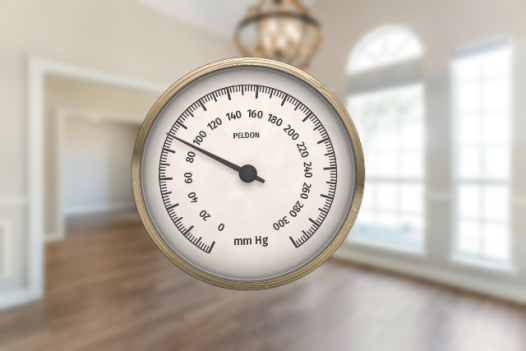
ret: 90,mmHg
